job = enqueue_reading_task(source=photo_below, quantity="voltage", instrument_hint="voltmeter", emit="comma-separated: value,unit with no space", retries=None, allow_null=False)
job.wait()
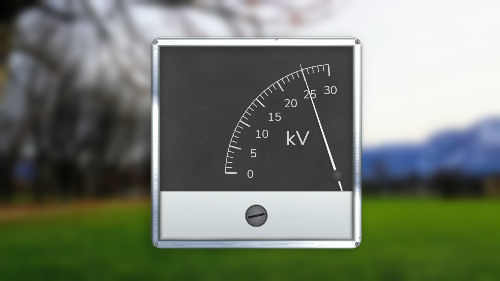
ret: 25,kV
